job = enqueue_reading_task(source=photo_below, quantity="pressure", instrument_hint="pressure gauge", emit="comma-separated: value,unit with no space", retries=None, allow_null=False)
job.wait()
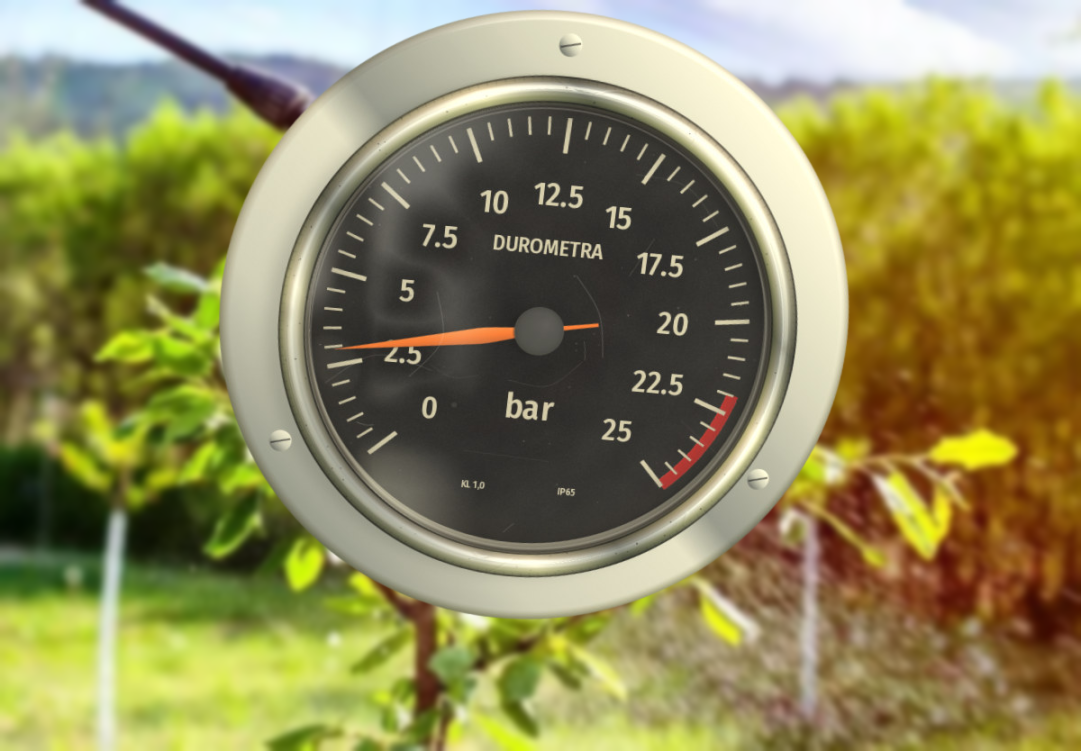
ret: 3,bar
